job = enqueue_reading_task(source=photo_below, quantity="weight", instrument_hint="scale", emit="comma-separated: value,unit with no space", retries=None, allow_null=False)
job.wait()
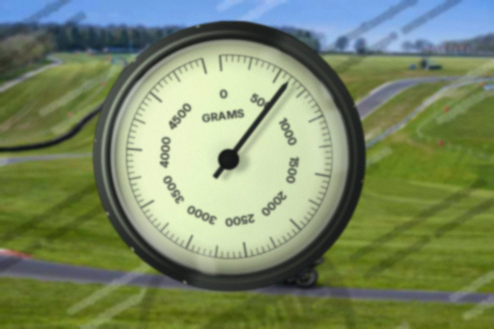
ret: 600,g
